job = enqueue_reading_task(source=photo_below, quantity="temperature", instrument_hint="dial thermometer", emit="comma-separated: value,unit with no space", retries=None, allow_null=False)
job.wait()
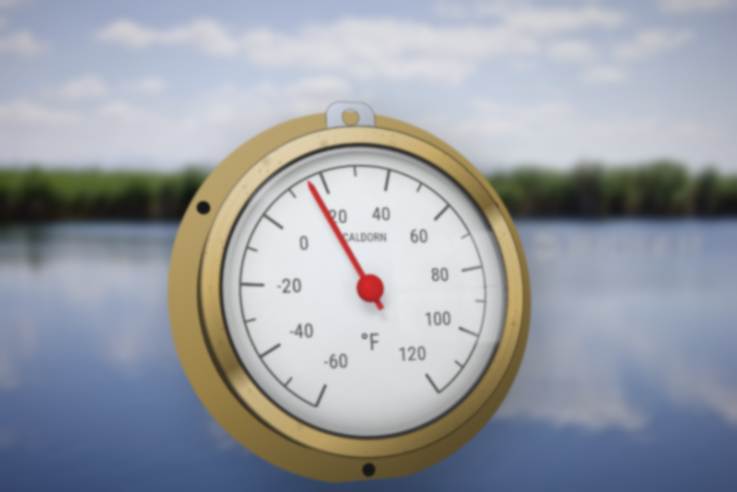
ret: 15,°F
